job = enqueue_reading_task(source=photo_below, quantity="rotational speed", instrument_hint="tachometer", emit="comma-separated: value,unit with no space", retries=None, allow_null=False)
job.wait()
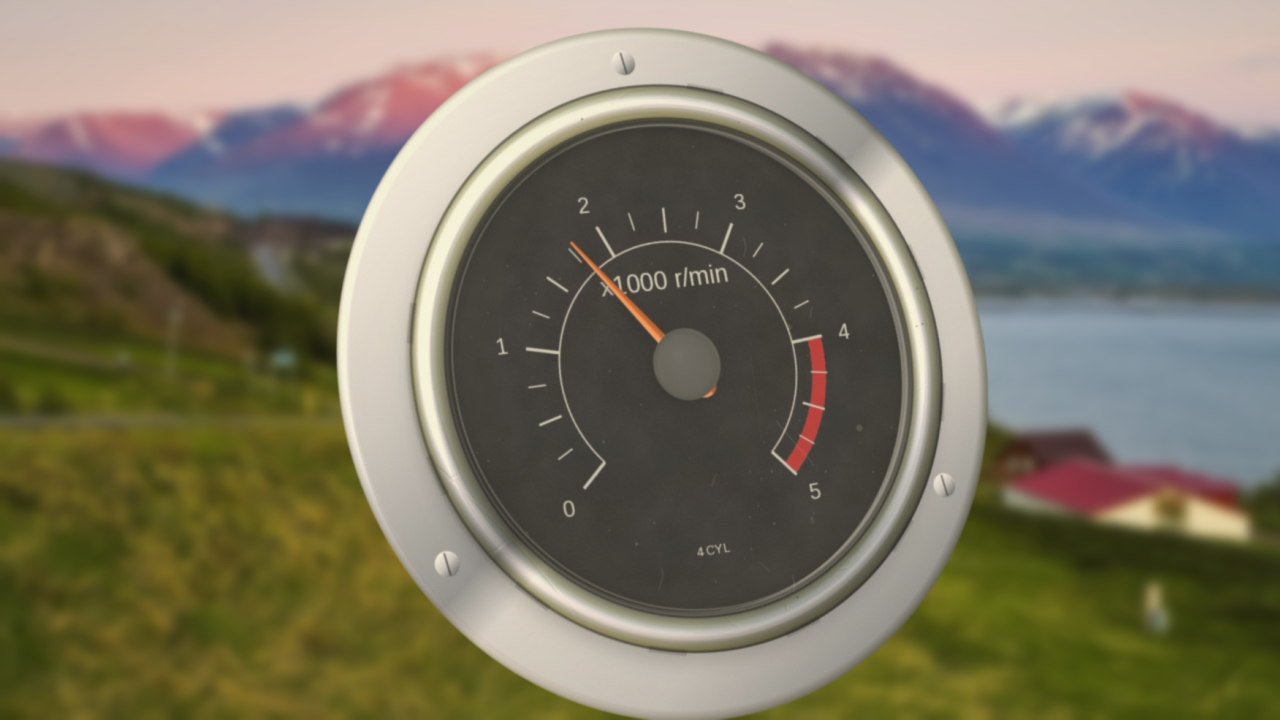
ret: 1750,rpm
